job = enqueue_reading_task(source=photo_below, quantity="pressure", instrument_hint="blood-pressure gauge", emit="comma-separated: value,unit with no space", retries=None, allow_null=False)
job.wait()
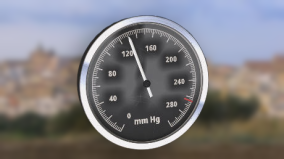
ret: 130,mmHg
